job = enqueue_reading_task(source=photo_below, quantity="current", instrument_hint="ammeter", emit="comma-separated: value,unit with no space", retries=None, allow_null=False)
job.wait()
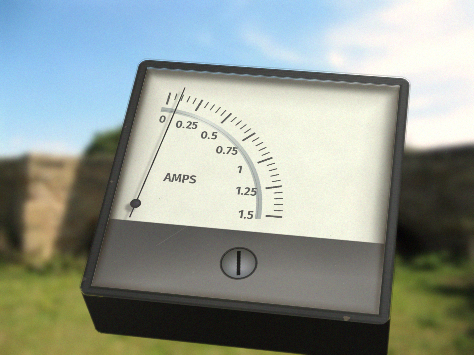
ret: 0.1,A
